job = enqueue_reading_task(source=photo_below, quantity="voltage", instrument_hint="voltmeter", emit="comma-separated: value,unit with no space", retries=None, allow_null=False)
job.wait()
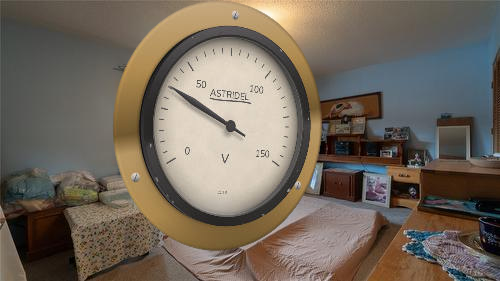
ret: 35,V
